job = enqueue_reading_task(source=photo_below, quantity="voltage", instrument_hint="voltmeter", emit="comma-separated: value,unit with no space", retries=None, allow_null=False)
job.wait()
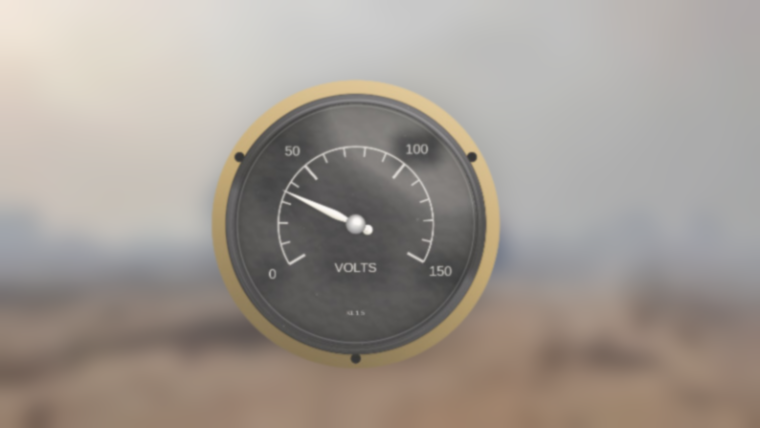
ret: 35,V
